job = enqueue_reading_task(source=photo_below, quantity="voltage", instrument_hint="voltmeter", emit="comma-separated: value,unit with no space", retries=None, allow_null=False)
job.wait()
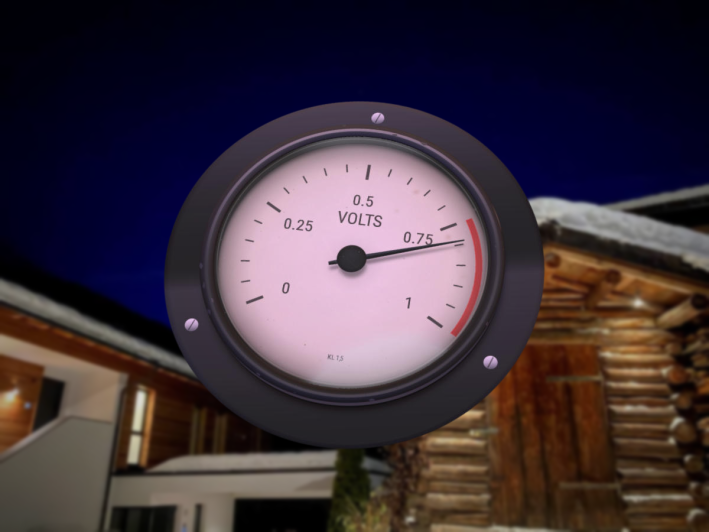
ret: 0.8,V
